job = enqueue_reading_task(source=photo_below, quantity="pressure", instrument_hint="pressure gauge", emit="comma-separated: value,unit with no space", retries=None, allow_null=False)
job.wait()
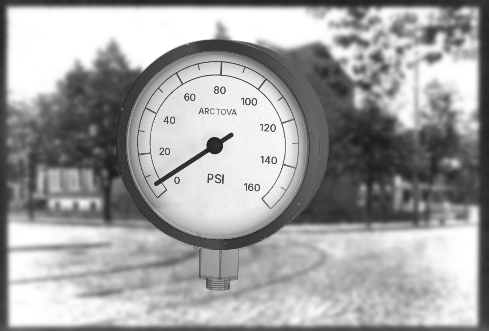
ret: 5,psi
